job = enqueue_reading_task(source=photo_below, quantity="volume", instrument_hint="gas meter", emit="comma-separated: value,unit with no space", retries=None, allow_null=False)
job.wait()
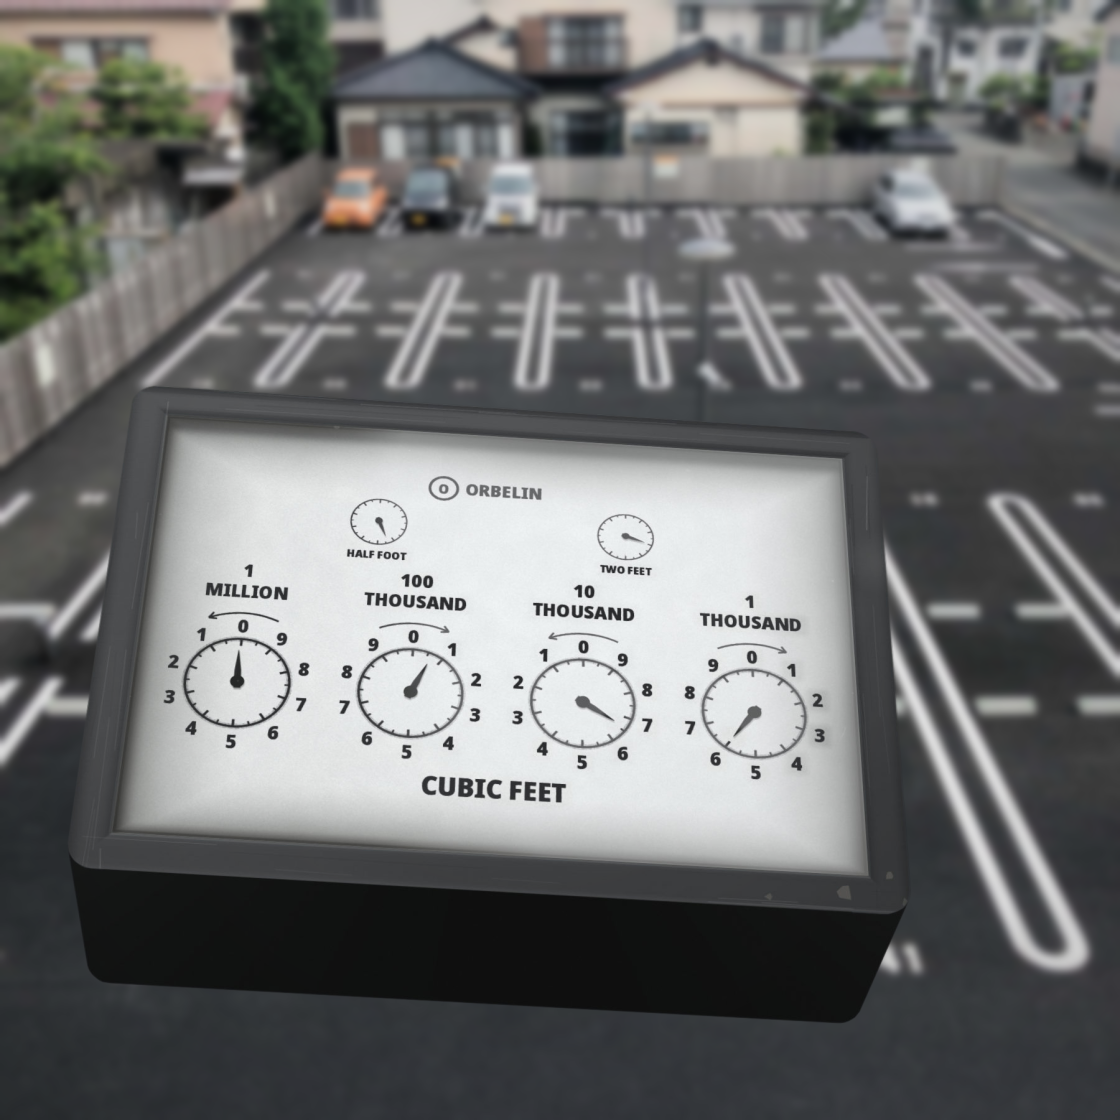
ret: 6600,ft³
